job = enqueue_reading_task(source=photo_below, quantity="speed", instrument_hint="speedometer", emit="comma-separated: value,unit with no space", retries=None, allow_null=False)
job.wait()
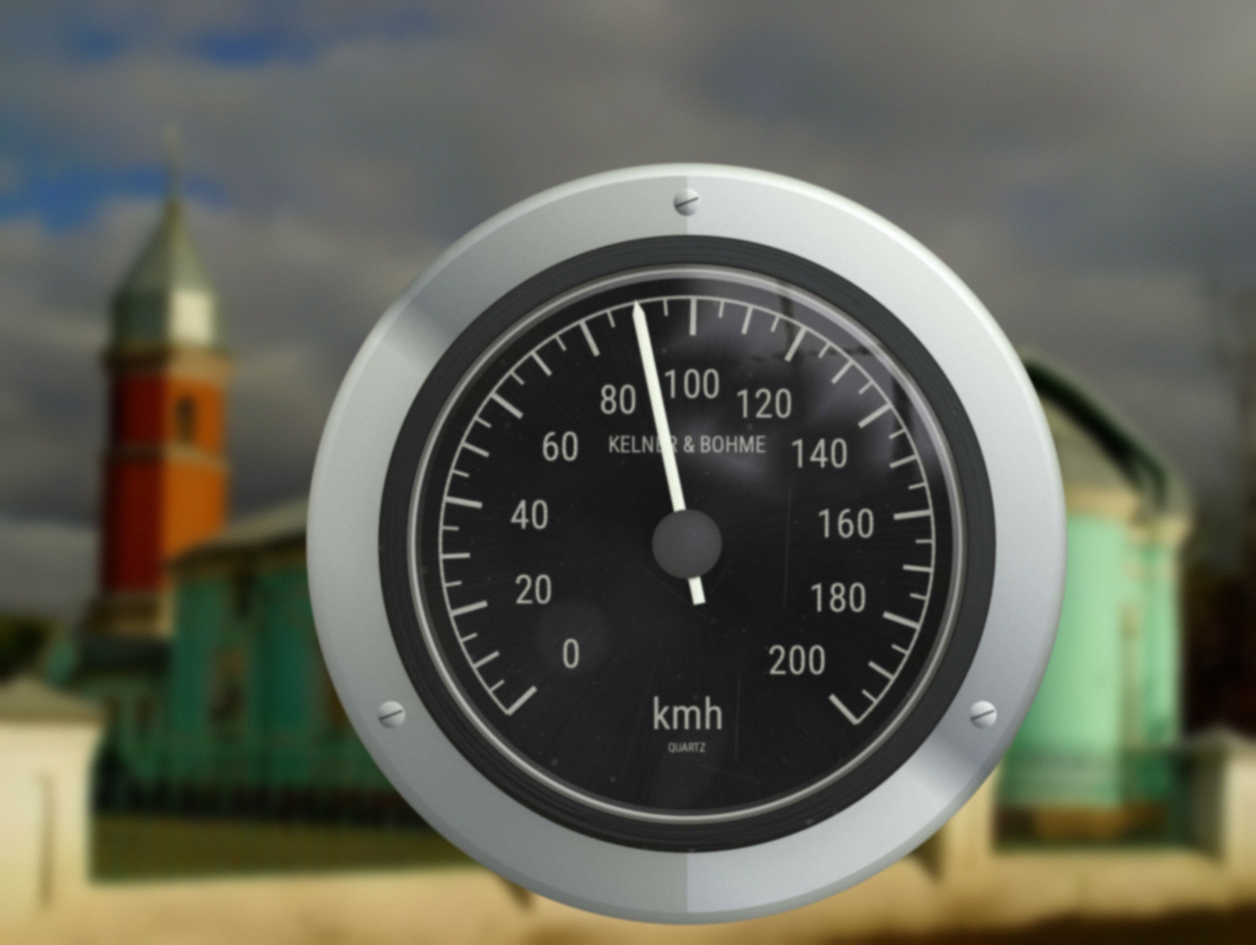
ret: 90,km/h
